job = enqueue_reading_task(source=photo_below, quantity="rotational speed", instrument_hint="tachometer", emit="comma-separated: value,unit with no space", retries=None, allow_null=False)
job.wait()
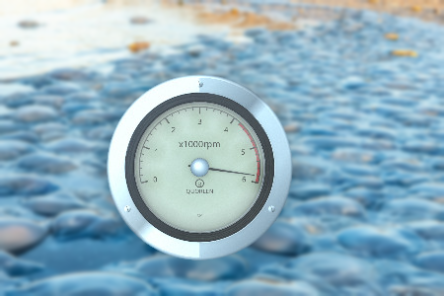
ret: 5800,rpm
